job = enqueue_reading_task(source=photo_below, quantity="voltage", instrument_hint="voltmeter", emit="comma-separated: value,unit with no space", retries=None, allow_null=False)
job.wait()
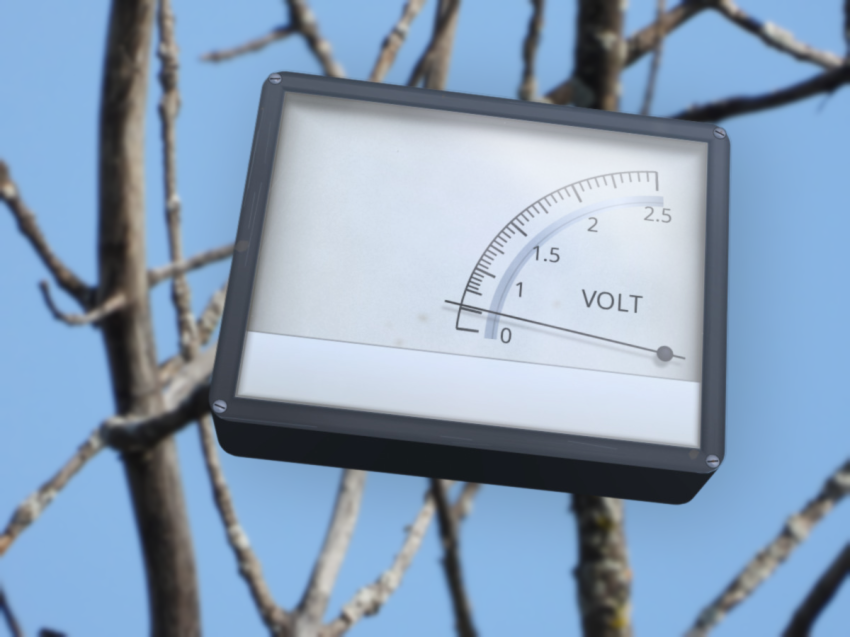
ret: 0.5,V
